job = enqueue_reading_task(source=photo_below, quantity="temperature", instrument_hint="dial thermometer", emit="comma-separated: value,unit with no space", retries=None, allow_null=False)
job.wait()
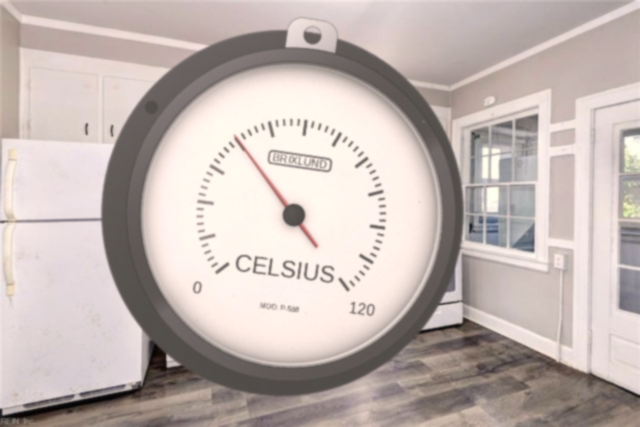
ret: 40,°C
